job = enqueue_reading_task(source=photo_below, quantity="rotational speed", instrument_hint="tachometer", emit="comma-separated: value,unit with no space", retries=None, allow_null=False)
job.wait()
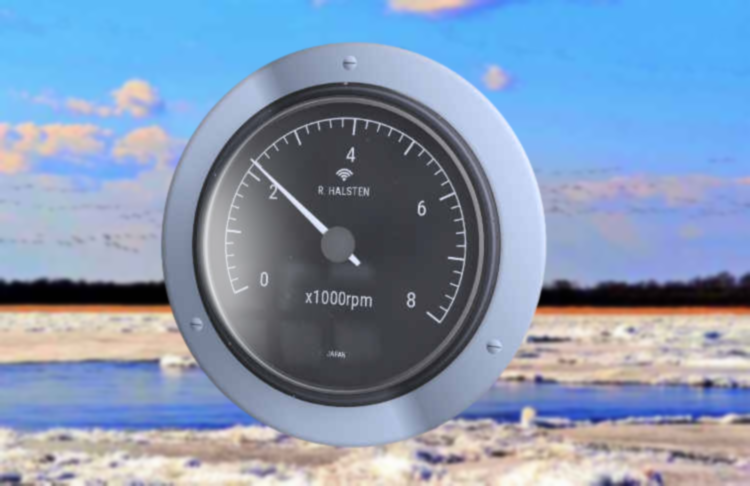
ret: 2200,rpm
